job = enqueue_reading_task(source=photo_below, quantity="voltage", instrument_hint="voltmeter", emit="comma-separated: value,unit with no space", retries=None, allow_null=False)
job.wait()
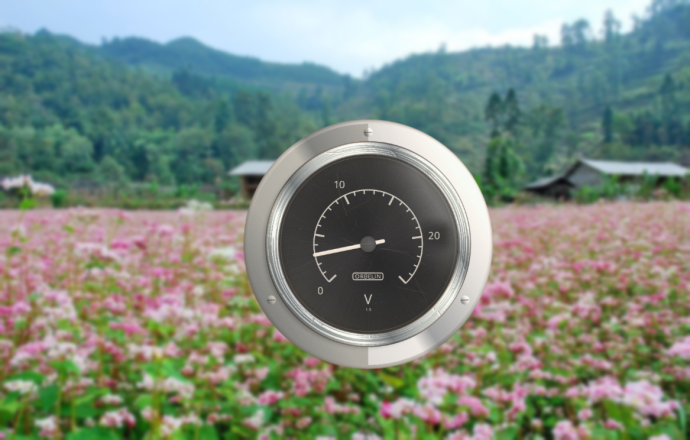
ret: 3,V
